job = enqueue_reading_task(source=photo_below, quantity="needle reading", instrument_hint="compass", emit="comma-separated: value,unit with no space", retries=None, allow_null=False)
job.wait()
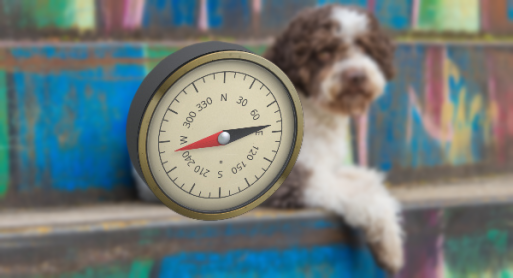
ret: 260,°
